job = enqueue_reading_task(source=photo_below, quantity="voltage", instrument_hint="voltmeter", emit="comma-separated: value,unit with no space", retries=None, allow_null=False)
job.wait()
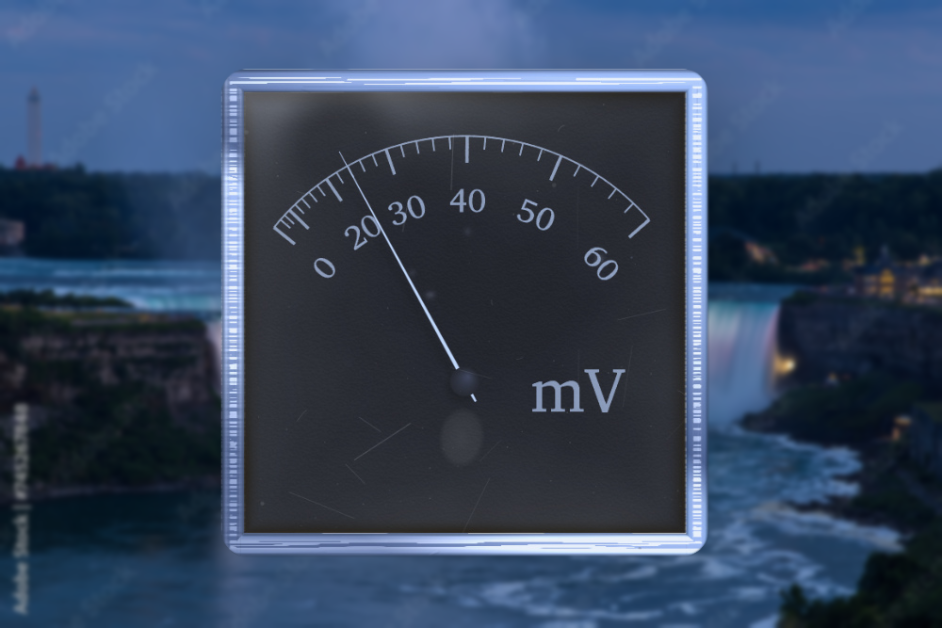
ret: 24,mV
